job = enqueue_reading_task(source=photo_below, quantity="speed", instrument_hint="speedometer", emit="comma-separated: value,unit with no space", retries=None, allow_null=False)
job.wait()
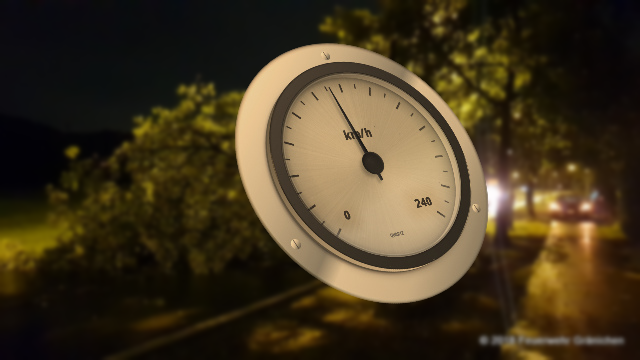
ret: 110,km/h
